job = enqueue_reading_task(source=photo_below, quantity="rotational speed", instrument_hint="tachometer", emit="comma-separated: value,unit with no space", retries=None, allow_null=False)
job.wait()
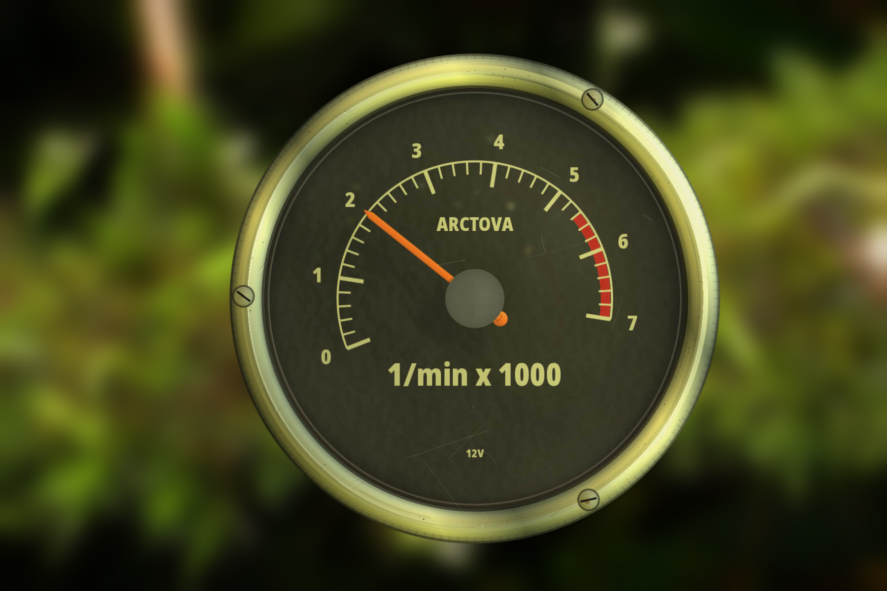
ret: 2000,rpm
